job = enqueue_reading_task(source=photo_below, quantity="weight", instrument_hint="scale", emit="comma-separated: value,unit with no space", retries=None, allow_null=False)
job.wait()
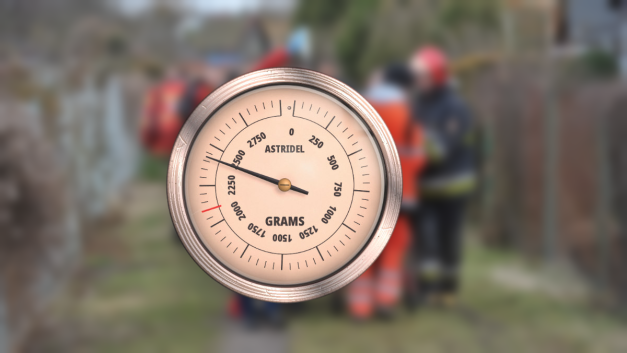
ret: 2425,g
